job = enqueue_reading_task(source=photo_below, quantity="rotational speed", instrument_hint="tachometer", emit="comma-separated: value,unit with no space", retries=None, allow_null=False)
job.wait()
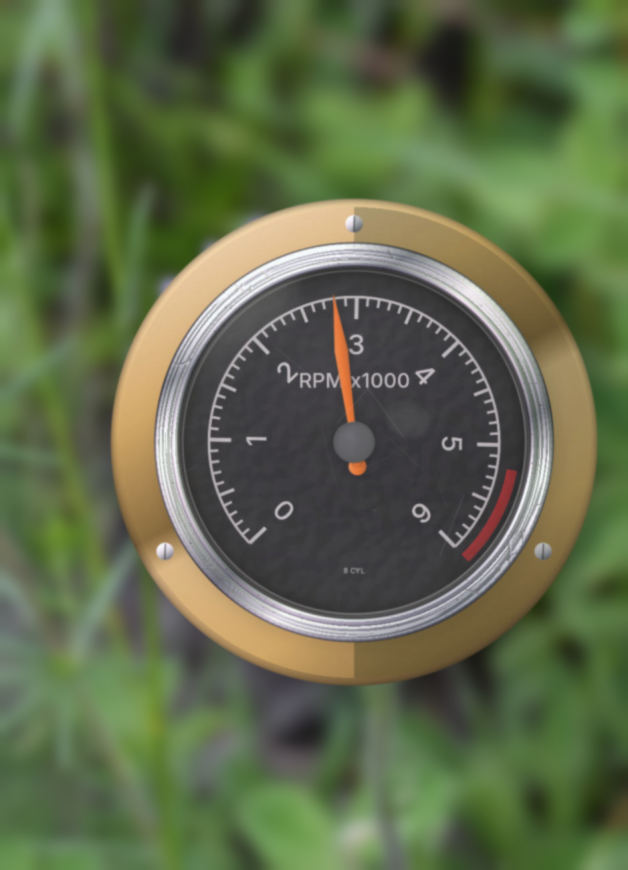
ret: 2800,rpm
